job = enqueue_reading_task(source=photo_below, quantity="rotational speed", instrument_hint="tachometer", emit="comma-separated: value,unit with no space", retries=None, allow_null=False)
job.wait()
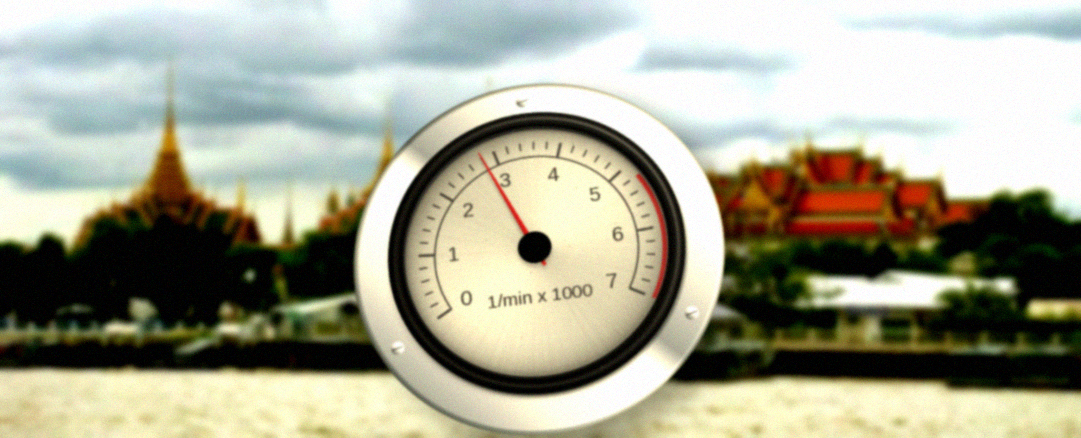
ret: 2800,rpm
